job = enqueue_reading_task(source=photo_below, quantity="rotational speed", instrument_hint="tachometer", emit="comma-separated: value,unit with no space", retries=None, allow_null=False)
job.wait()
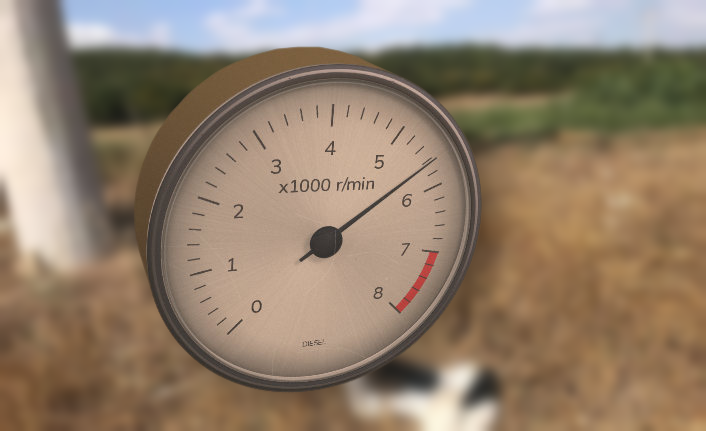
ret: 5600,rpm
